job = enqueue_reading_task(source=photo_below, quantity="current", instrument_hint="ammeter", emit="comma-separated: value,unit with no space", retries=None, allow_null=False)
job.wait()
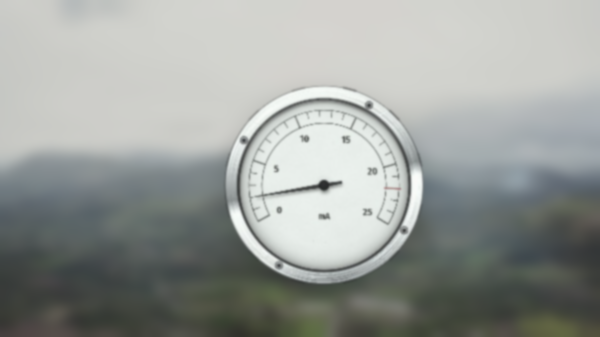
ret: 2,mA
